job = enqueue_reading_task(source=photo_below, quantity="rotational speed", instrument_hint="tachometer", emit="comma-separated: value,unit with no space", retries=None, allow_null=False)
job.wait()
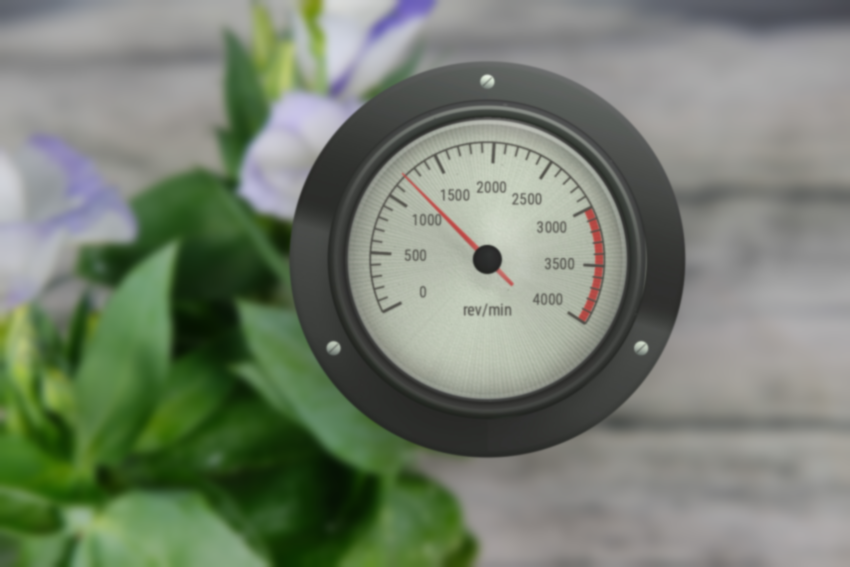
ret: 1200,rpm
